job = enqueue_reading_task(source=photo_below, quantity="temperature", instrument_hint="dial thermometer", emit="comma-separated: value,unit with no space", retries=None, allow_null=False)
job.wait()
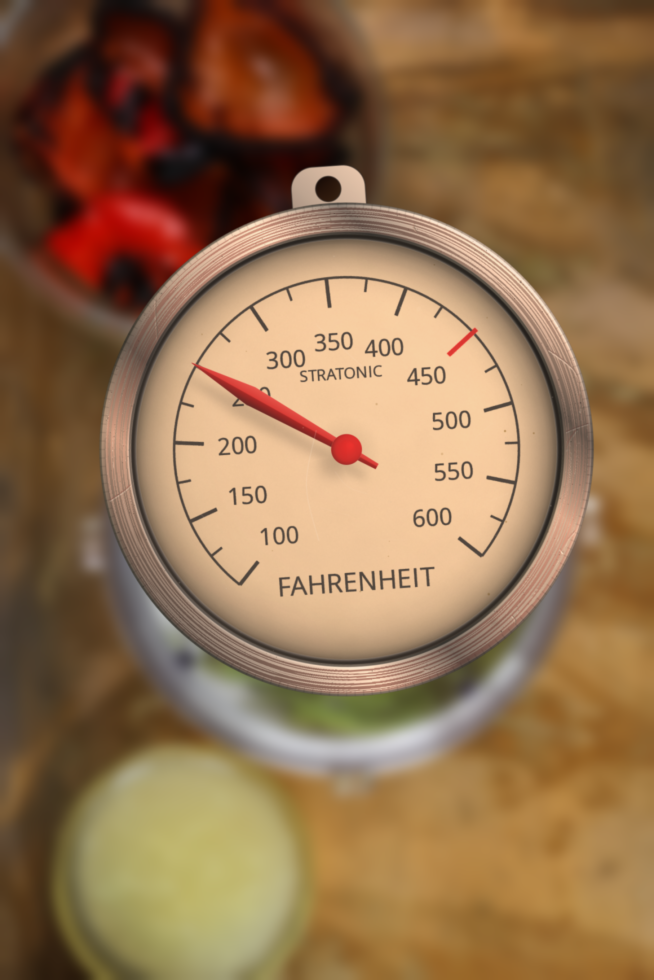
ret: 250,°F
